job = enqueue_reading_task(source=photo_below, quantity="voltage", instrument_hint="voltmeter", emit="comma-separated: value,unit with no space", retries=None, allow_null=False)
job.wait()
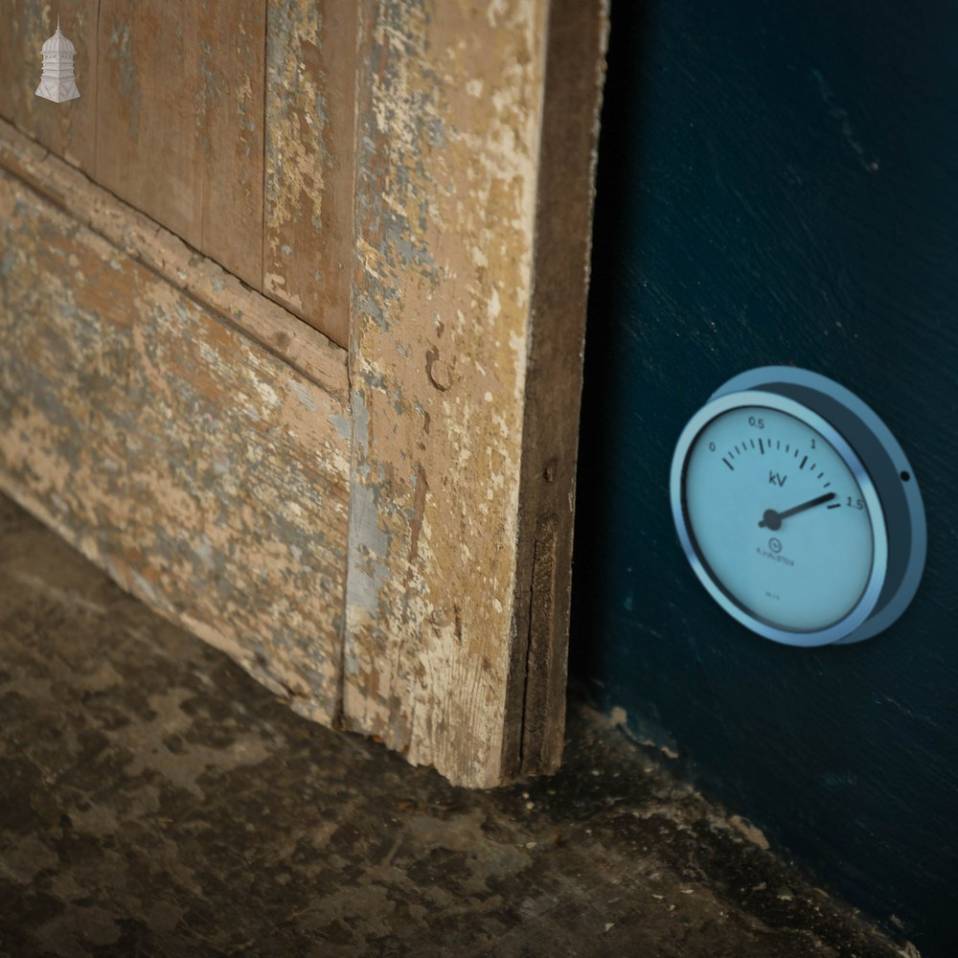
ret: 1.4,kV
